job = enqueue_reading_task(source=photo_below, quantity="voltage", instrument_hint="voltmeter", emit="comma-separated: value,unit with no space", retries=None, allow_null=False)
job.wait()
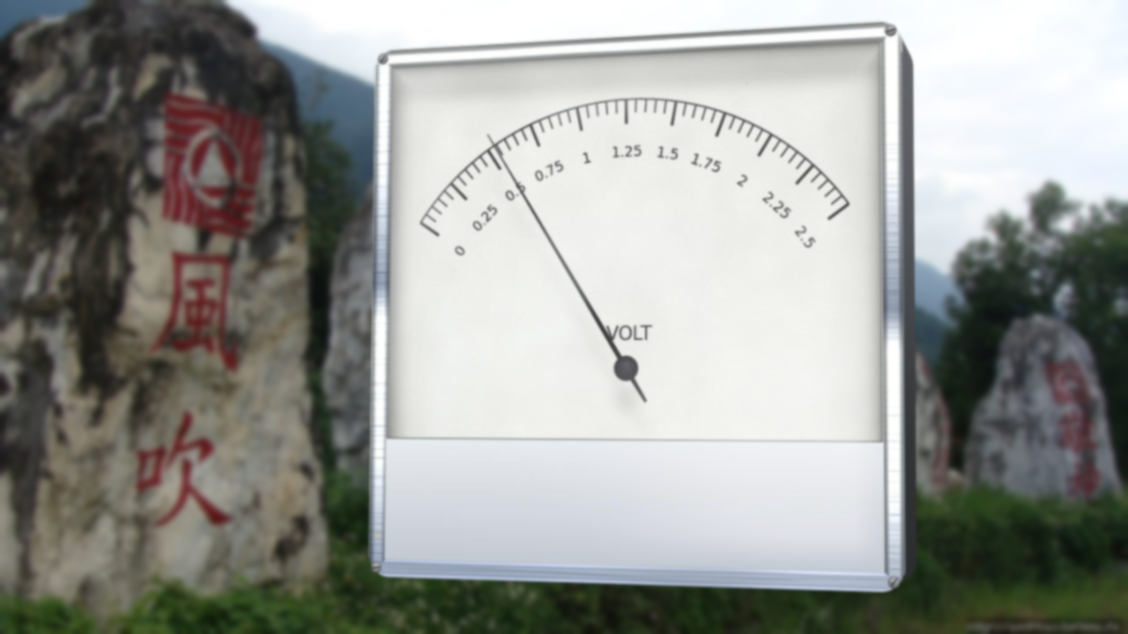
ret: 0.55,V
